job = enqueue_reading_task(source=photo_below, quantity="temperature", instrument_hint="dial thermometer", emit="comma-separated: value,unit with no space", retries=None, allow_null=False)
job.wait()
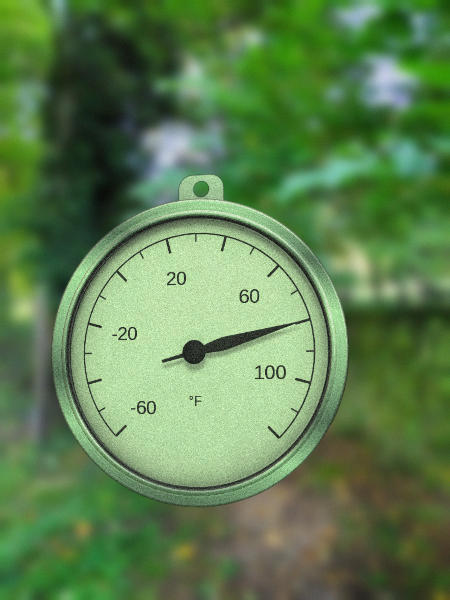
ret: 80,°F
